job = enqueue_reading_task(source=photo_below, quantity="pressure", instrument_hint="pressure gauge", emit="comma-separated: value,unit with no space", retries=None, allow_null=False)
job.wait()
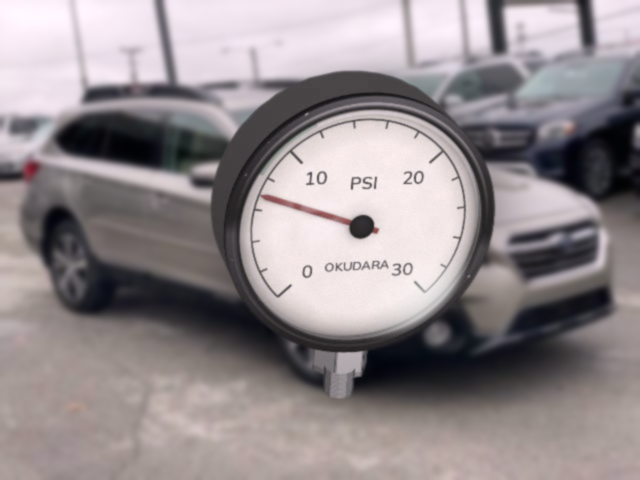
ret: 7,psi
